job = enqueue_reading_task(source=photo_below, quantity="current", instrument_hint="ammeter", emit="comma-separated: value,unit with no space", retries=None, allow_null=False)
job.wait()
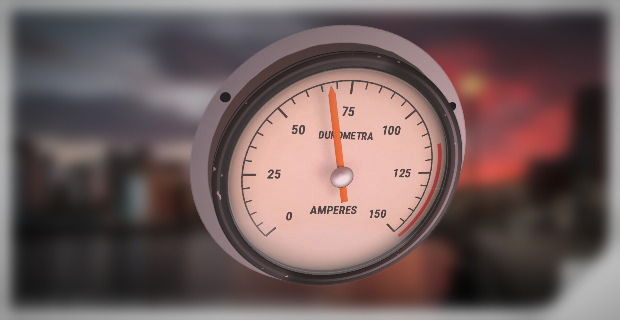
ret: 67.5,A
